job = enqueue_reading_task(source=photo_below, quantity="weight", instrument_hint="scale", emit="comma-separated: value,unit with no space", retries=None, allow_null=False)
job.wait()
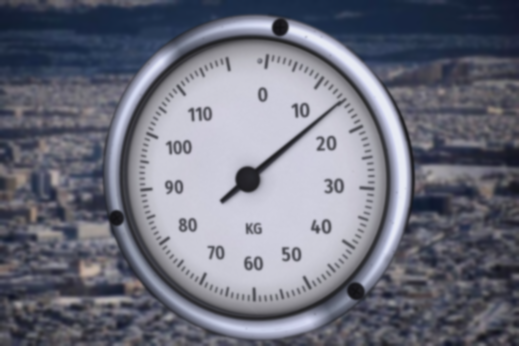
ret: 15,kg
